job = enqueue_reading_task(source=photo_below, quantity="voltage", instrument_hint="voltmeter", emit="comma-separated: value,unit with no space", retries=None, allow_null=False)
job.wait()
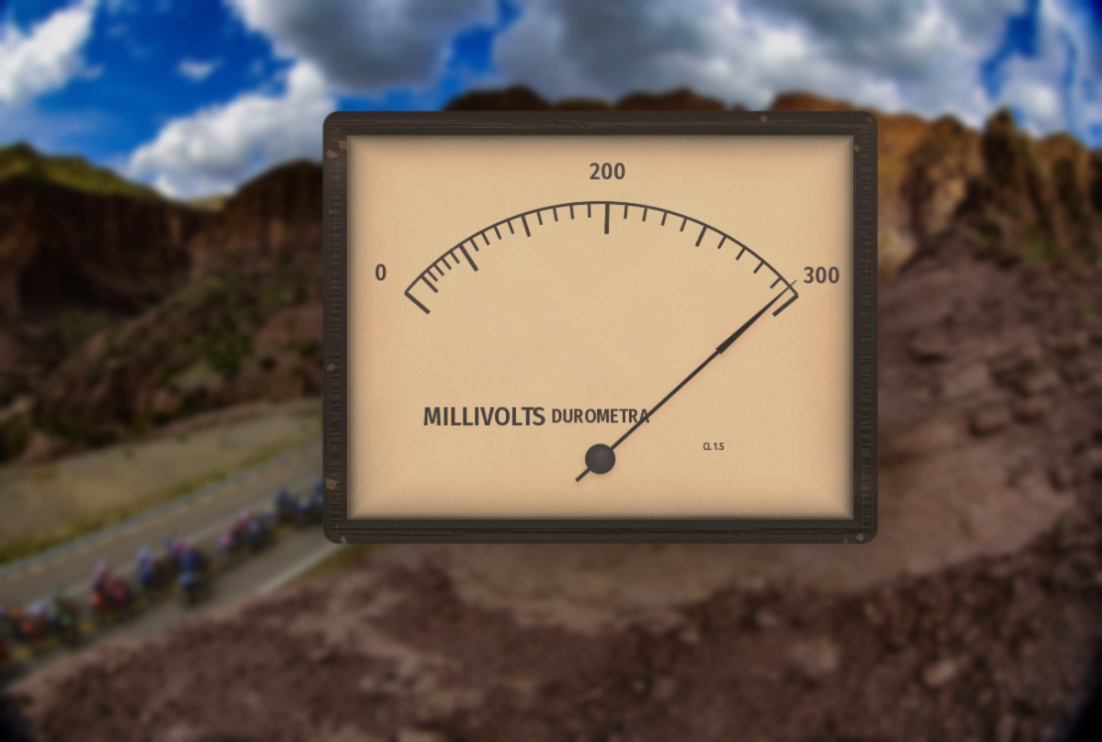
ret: 295,mV
